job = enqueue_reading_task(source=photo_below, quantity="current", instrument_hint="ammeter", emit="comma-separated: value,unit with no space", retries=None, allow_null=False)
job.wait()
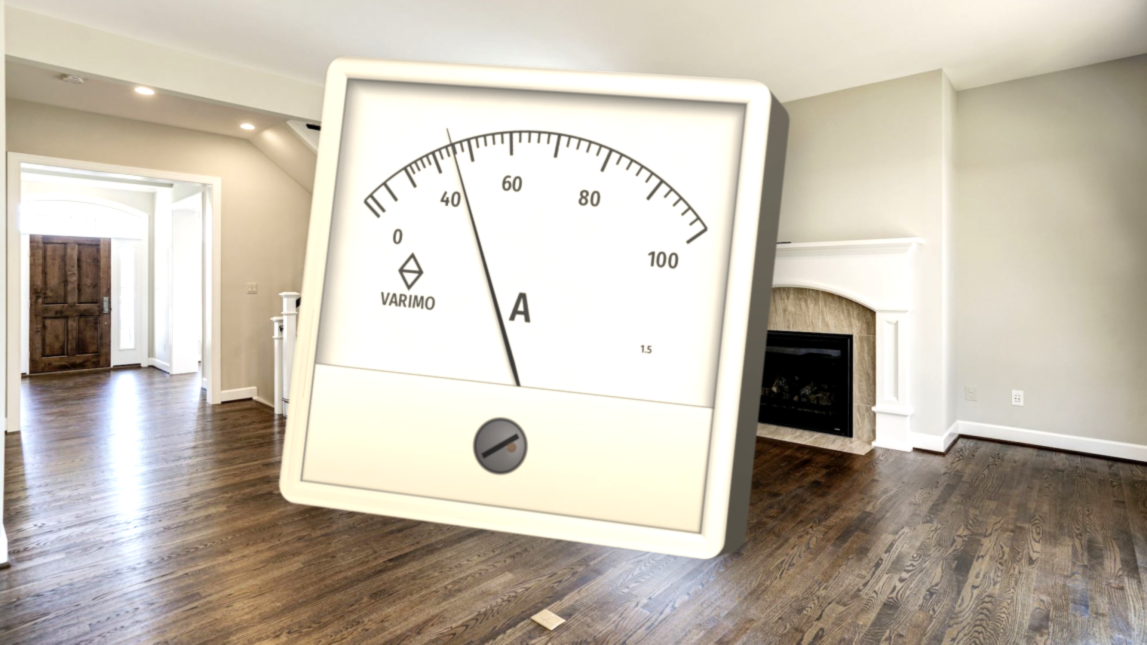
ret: 46,A
